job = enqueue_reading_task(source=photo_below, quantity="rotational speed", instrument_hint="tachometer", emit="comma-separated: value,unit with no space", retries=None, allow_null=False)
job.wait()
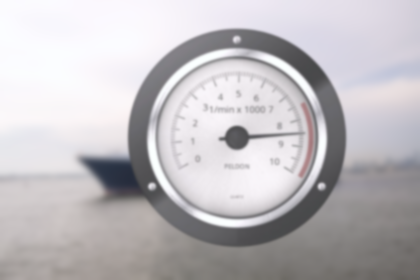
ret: 8500,rpm
